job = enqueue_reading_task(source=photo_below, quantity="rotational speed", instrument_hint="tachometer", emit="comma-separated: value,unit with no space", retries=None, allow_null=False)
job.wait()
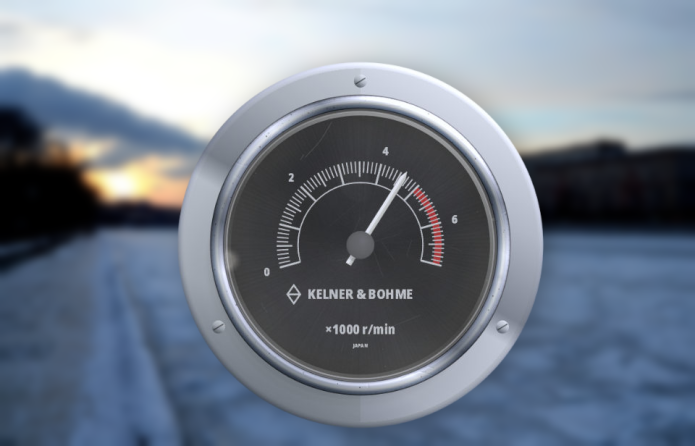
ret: 4600,rpm
